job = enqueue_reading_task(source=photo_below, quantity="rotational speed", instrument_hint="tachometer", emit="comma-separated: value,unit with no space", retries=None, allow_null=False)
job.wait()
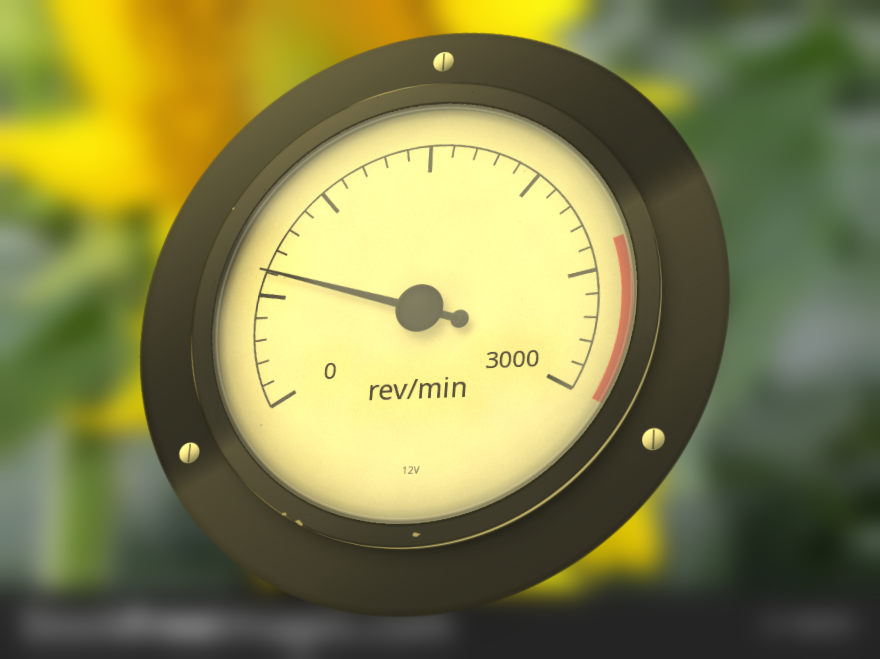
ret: 600,rpm
